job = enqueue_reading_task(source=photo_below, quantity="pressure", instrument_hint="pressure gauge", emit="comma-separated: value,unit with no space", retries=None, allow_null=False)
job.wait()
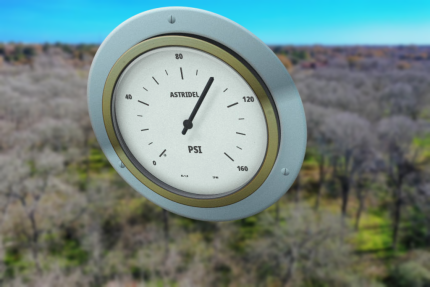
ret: 100,psi
